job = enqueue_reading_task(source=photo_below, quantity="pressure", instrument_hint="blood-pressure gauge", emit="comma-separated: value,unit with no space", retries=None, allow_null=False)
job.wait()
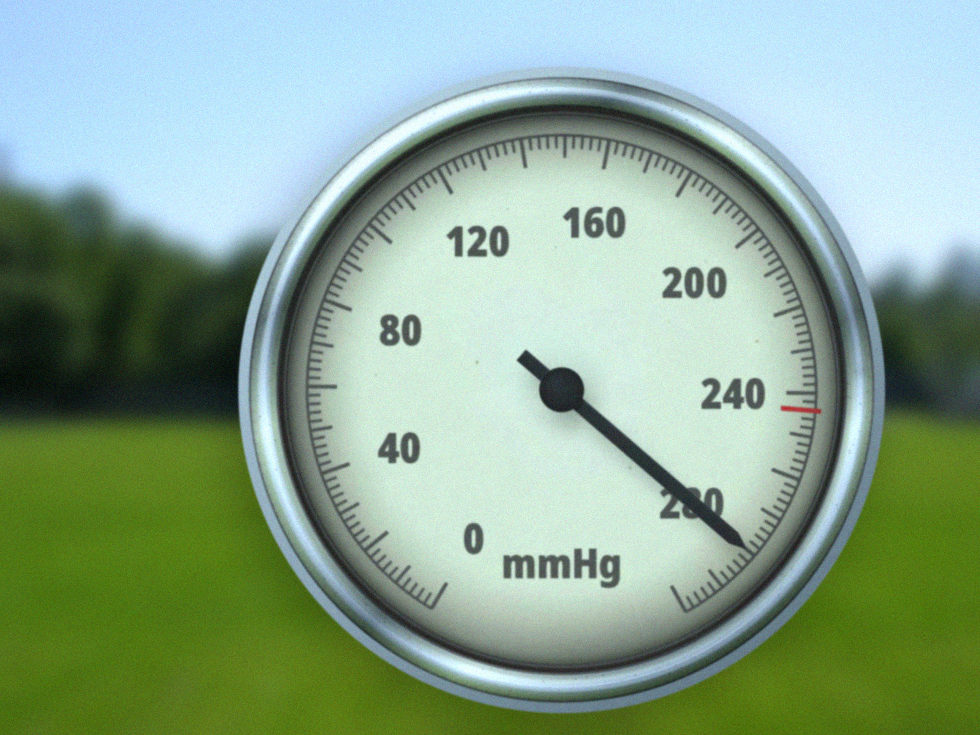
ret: 280,mmHg
